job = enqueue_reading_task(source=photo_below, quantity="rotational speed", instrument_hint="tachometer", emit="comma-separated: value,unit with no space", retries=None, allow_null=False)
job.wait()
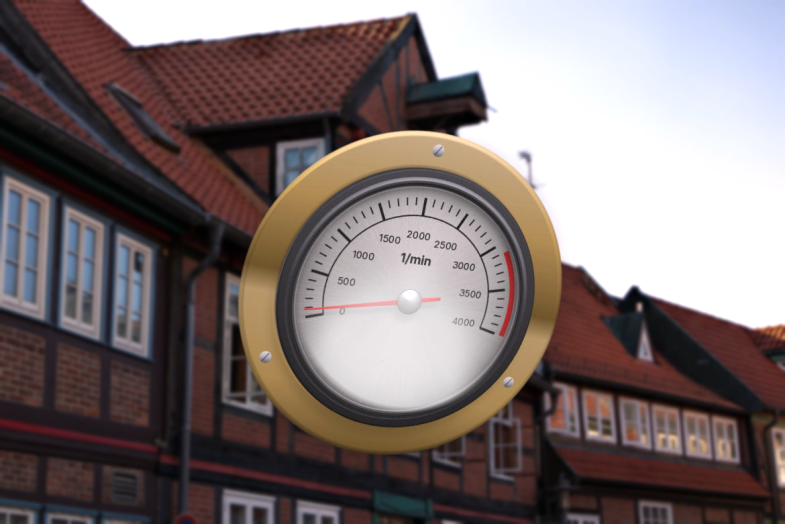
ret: 100,rpm
